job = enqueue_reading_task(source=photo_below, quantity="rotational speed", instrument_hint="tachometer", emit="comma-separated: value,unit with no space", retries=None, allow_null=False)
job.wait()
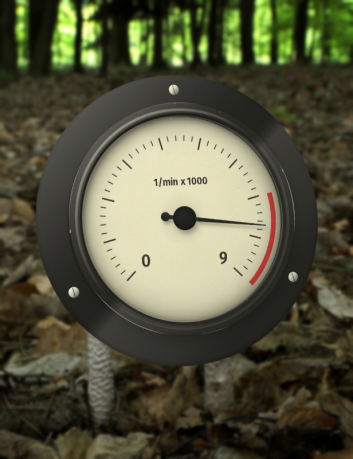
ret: 7700,rpm
